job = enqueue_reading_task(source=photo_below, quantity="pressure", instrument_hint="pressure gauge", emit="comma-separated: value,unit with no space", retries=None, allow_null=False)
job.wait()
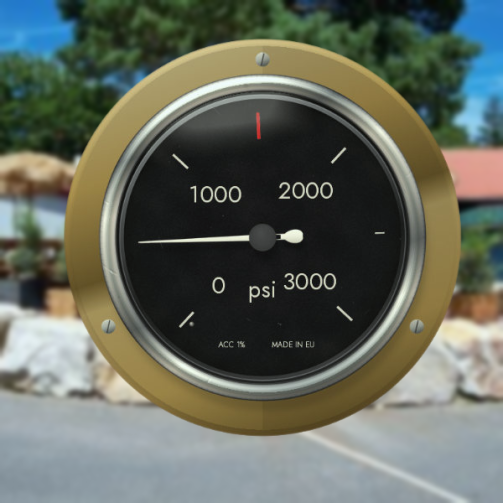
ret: 500,psi
